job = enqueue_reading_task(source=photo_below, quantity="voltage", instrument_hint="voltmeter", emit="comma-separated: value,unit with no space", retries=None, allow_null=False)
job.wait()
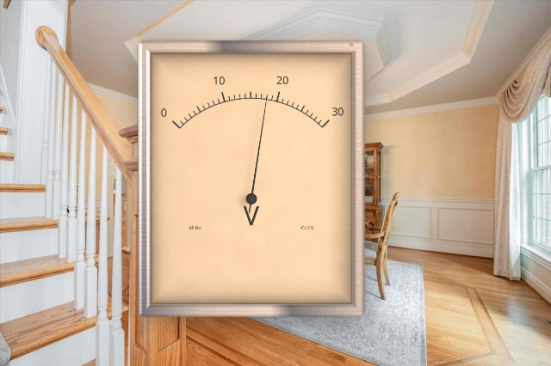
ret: 18,V
